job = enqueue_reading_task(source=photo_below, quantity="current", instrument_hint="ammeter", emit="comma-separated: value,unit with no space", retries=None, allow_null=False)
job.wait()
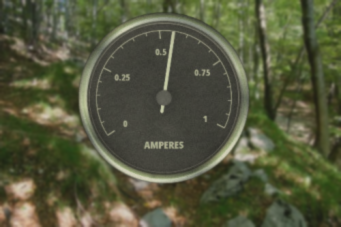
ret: 0.55,A
